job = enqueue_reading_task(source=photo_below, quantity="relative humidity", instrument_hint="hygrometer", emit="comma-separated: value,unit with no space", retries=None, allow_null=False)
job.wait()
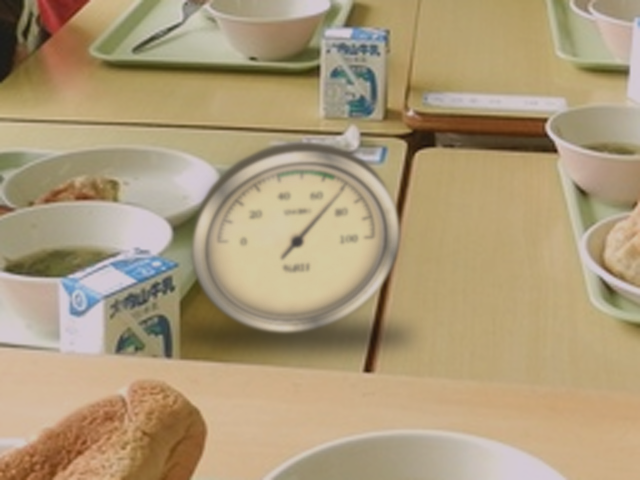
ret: 70,%
